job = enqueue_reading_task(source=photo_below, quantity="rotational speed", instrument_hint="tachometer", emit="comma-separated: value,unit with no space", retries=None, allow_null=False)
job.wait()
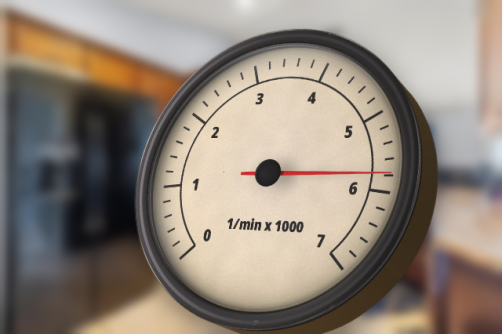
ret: 5800,rpm
